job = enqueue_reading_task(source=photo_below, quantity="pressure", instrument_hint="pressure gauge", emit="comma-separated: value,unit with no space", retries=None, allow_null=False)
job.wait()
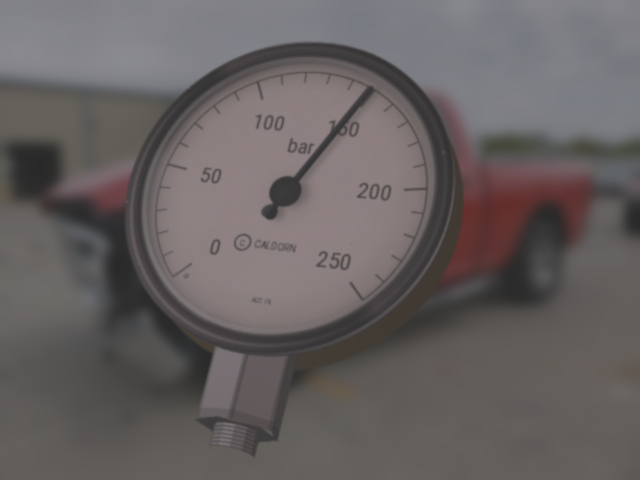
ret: 150,bar
